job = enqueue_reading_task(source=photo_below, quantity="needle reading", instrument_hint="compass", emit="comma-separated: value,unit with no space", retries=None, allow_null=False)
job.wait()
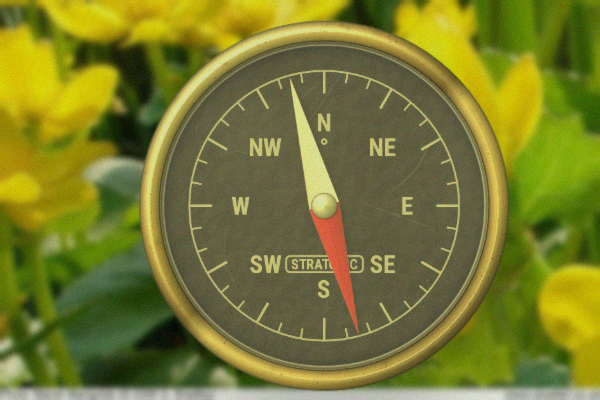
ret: 165,°
